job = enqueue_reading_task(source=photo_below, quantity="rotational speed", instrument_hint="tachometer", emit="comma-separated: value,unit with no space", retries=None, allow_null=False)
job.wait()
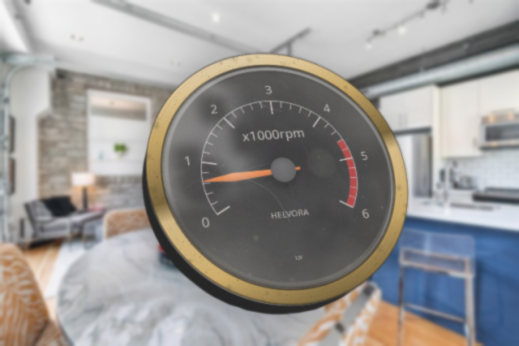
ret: 600,rpm
